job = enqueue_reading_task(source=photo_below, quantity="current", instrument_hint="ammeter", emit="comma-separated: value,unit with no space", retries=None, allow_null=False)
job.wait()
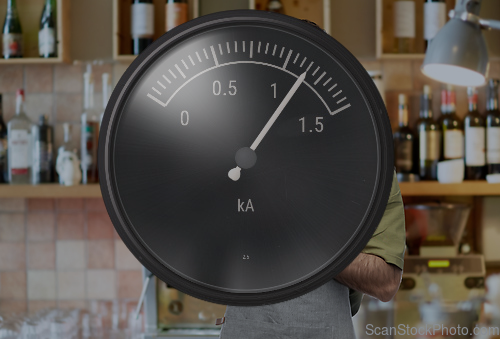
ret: 1.15,kA
